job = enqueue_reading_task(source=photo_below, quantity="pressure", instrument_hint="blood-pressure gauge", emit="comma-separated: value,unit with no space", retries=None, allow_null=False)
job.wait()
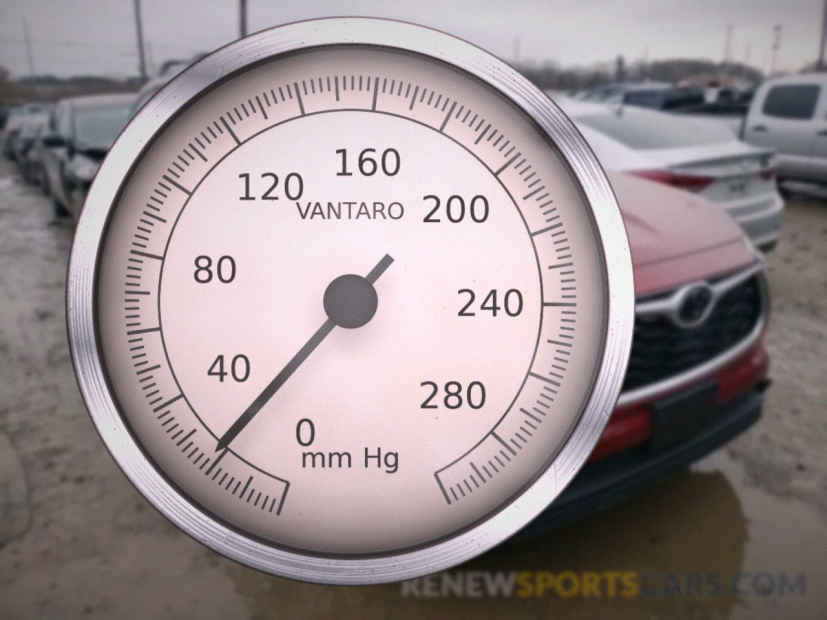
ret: 22,mmHg
